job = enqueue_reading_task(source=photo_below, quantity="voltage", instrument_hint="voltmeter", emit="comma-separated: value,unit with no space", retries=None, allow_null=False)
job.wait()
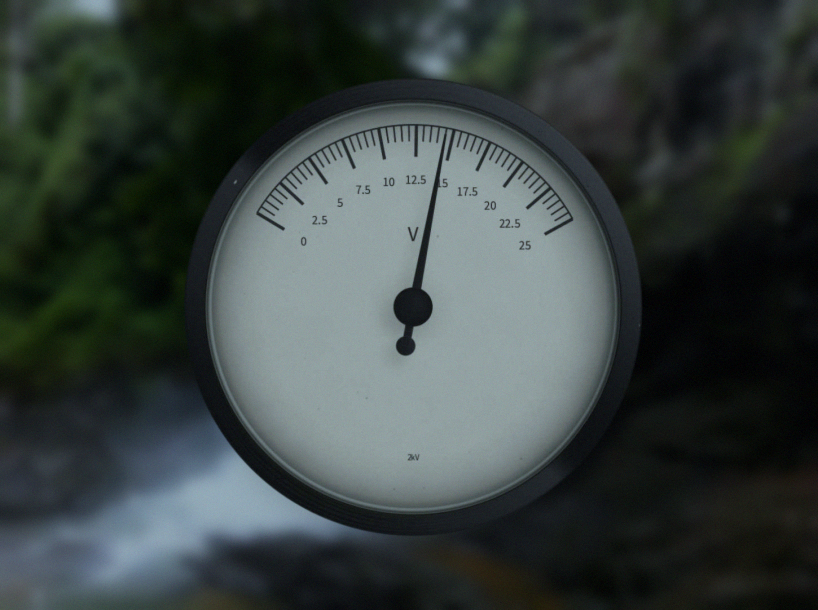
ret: 14.5,V
